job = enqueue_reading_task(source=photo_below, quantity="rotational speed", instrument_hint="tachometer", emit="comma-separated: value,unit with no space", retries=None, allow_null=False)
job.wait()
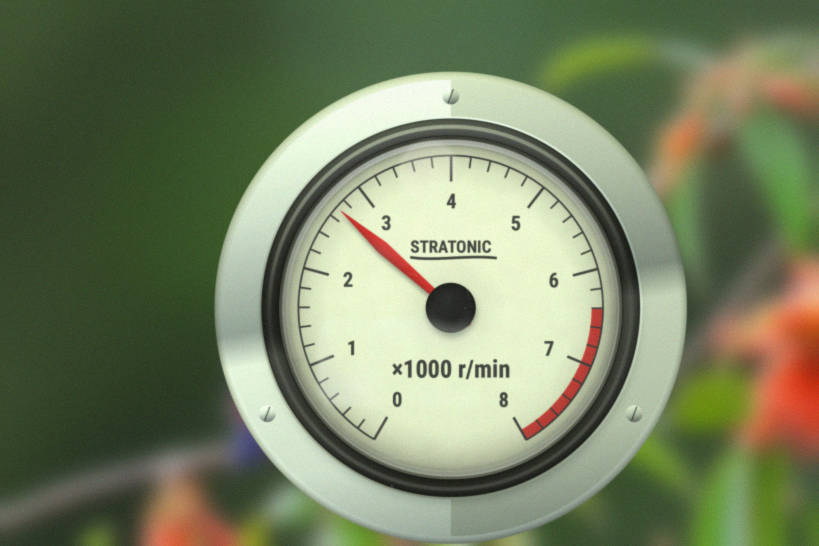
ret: 2700,rpm
